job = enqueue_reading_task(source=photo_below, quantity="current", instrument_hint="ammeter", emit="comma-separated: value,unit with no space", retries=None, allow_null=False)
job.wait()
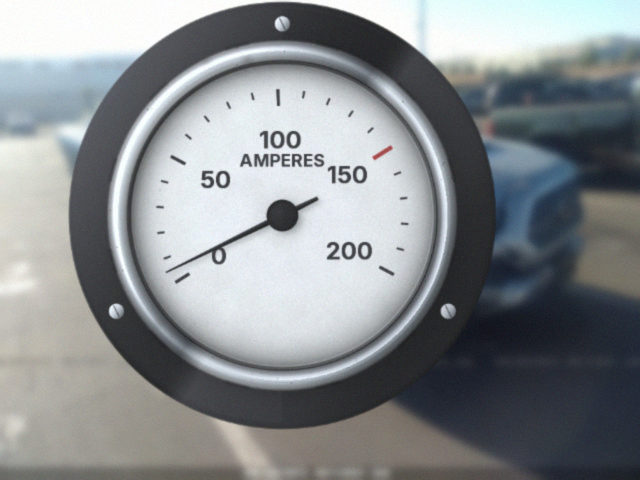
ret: 5,A
